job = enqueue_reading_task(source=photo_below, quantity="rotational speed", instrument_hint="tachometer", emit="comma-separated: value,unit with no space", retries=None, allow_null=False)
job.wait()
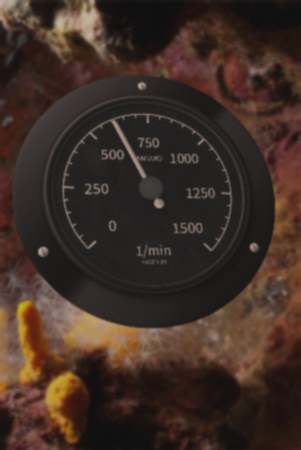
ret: 600,rpm
